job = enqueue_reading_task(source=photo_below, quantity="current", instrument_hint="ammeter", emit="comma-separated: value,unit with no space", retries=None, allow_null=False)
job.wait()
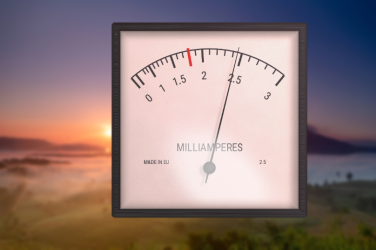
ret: 2.45,mA
